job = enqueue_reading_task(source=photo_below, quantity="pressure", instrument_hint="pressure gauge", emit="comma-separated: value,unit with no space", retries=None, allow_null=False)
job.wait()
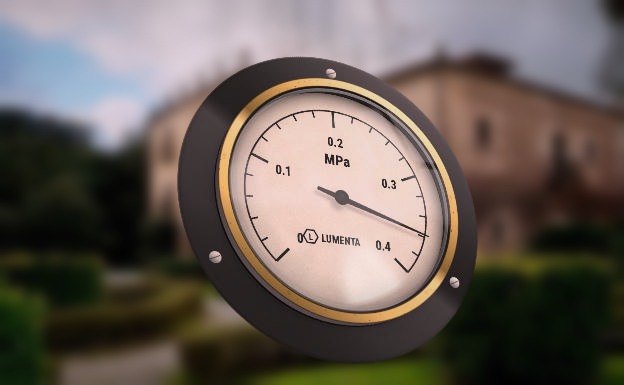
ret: 0.36,MPa
